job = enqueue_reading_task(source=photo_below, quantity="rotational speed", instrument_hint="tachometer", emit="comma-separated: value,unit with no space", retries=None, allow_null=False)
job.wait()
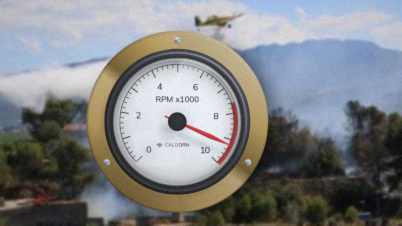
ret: 9200,rpm
